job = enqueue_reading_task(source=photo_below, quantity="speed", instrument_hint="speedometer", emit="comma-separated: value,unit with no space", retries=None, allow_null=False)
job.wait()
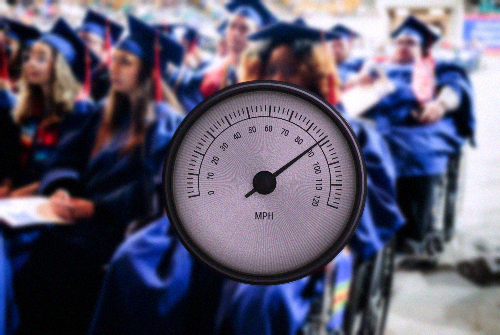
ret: 88,mph
